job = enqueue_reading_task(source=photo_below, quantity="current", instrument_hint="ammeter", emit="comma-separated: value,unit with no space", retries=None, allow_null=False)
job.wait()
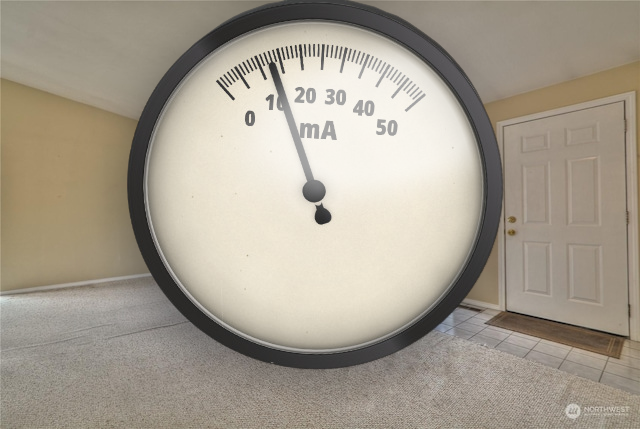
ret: 13,mA
